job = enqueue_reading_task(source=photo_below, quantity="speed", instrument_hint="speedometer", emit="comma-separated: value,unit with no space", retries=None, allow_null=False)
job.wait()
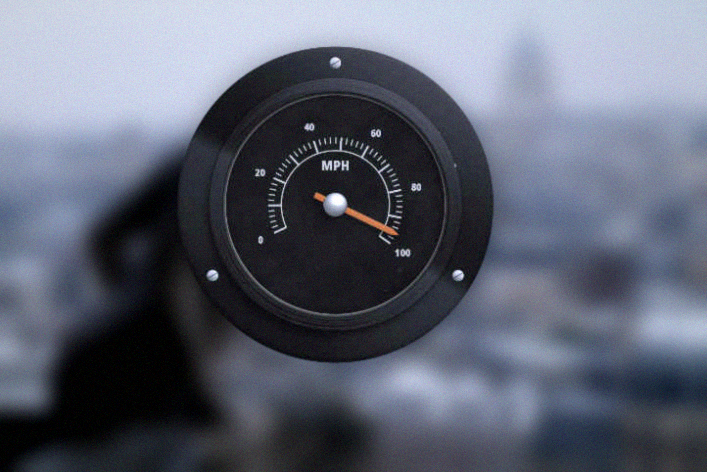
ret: 96,mph
